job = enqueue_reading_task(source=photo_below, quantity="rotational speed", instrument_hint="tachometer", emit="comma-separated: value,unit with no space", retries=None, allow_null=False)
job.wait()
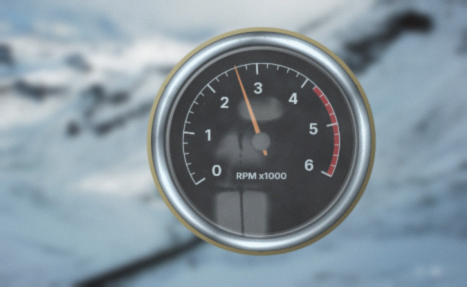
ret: 2600,rpm
